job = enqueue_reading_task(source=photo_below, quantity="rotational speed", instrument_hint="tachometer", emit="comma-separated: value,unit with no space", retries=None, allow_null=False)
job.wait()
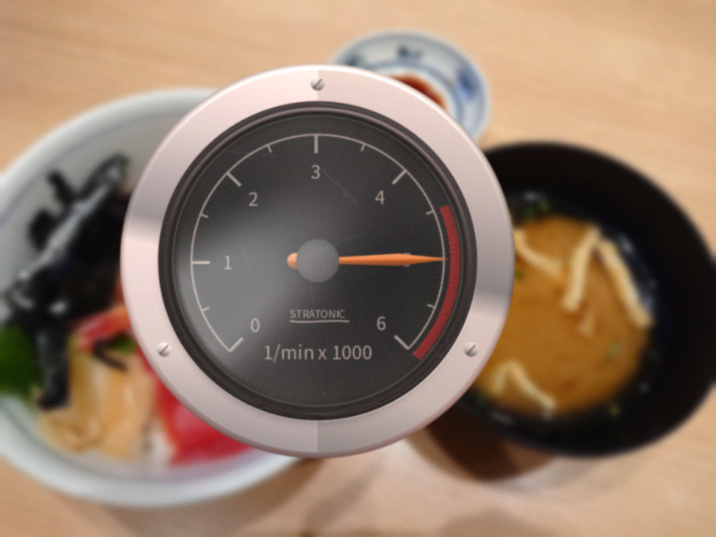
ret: 5000,rpm
